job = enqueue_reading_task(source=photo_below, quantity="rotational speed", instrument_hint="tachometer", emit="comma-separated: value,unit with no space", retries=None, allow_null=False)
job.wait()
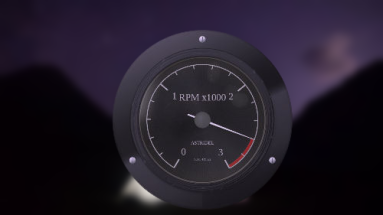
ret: 2600,rpm
